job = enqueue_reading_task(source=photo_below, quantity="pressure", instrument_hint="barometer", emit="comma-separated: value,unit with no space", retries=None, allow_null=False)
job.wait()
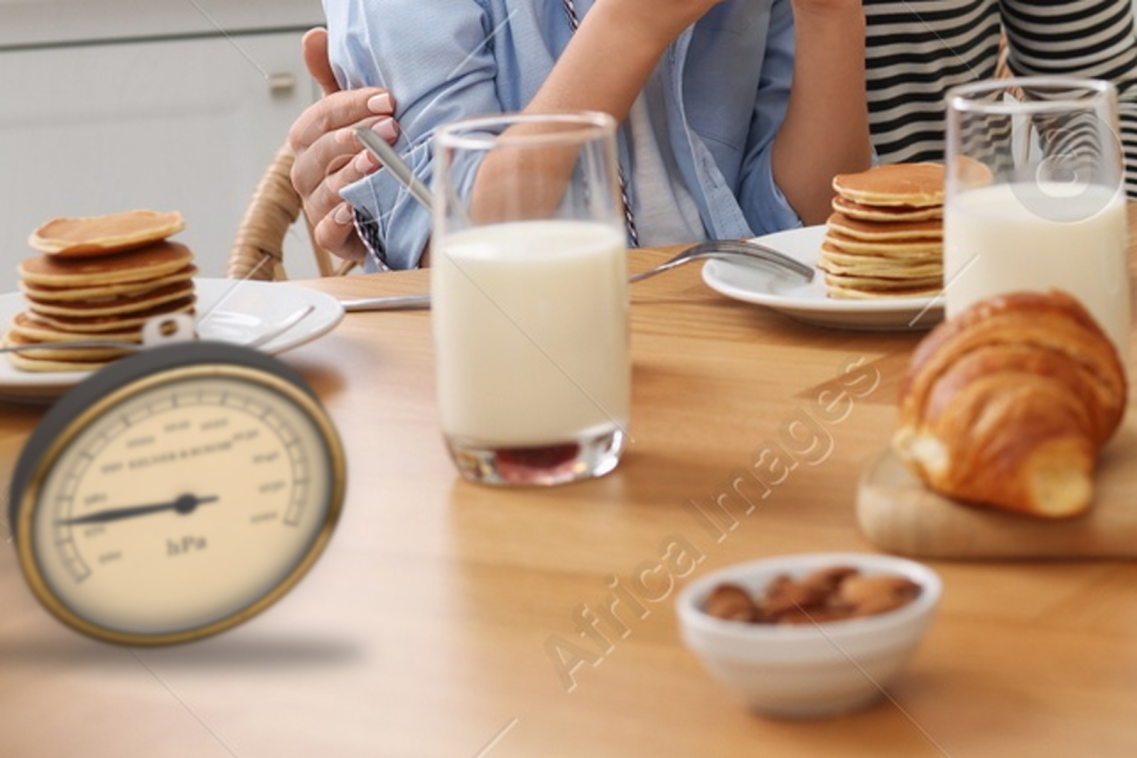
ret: 975,hPa
